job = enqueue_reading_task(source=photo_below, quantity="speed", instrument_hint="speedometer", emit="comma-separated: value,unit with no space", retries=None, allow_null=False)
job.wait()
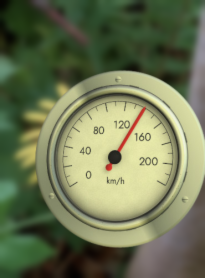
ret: 140,km/h
